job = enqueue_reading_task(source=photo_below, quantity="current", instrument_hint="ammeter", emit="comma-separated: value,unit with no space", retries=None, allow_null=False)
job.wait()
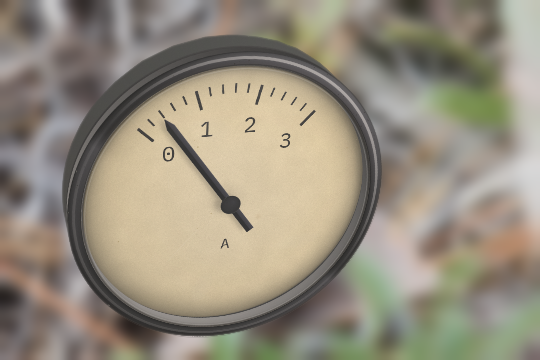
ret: 0.4,A
